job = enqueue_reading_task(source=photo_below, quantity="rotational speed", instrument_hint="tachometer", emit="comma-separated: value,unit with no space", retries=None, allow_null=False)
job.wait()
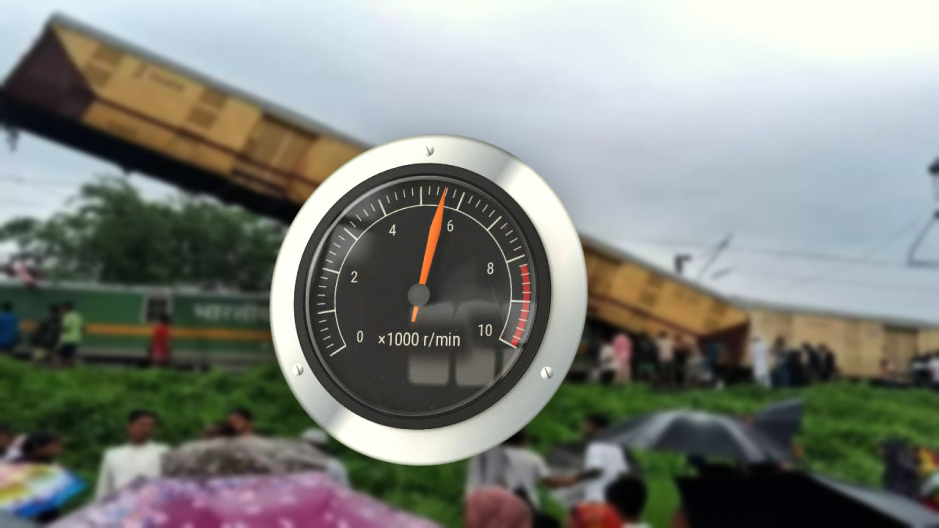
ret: 5600,rpm
